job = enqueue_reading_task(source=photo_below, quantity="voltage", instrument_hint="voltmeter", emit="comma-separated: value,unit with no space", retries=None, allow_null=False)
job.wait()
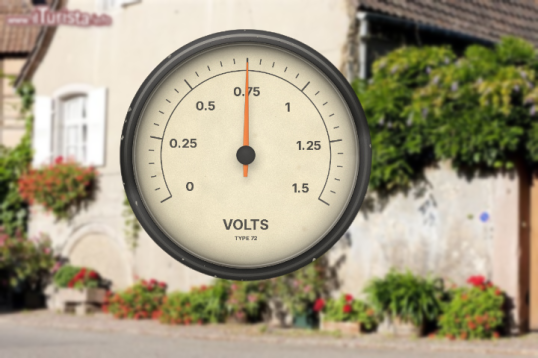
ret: 0.75,V
